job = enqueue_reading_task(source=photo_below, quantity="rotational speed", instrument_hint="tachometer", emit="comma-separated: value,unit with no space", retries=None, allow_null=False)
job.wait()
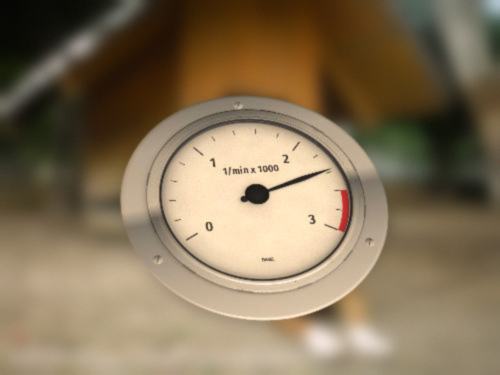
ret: 2400,rpm
